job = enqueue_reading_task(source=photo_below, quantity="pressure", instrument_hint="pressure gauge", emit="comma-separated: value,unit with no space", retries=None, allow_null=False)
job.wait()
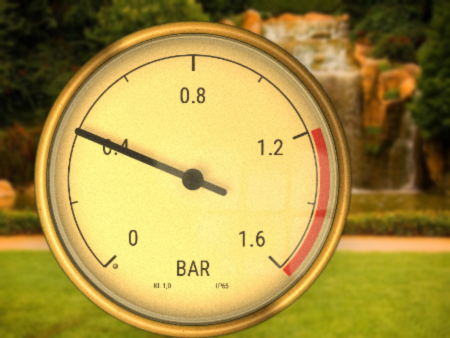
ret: 0.4,bar
